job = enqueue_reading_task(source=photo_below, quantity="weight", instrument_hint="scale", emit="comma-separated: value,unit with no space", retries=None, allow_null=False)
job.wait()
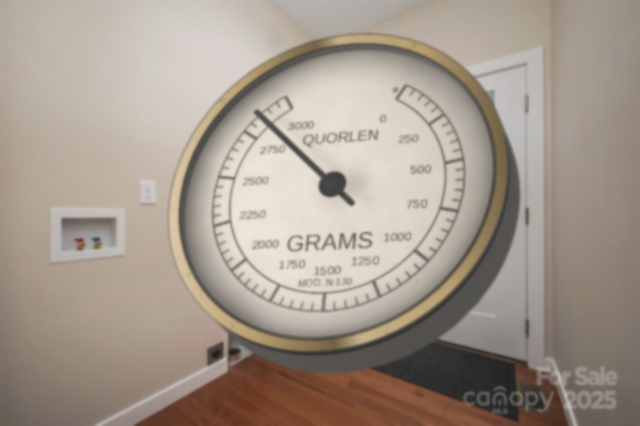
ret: 2850,g
